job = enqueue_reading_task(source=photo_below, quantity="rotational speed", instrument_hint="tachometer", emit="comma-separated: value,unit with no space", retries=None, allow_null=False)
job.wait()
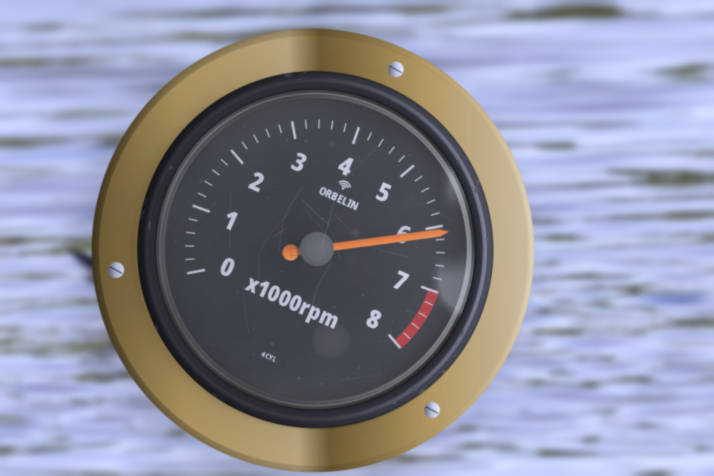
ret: 6100,rpm
